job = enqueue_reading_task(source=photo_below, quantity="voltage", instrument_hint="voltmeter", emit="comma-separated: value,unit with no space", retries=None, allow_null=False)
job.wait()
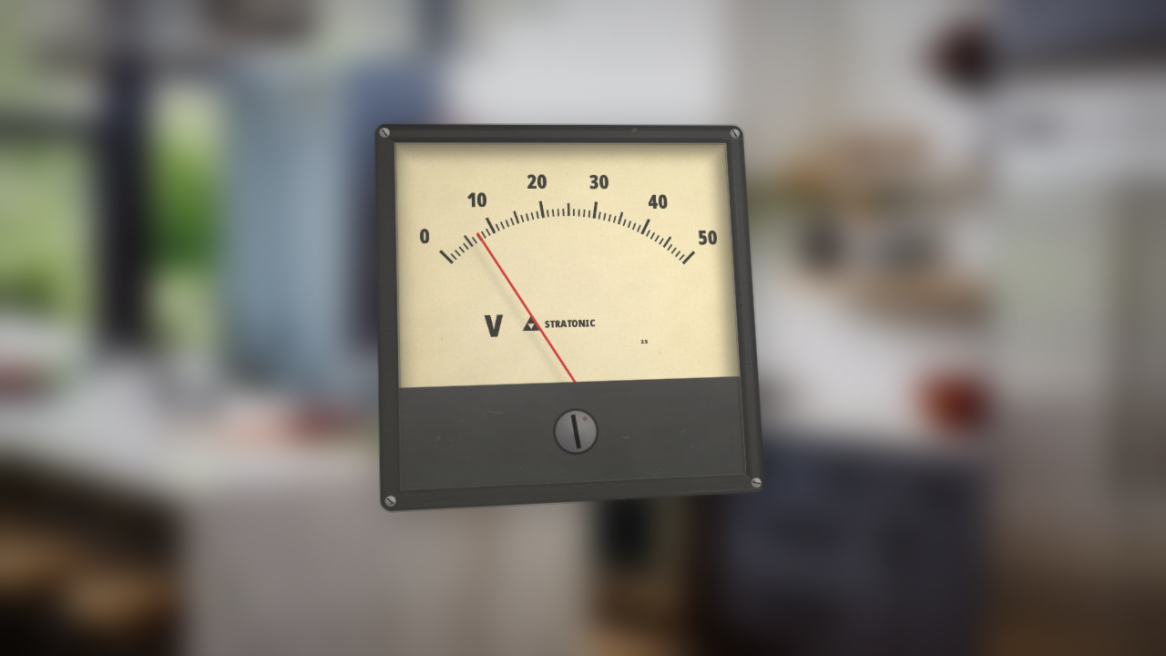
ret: 7,V
